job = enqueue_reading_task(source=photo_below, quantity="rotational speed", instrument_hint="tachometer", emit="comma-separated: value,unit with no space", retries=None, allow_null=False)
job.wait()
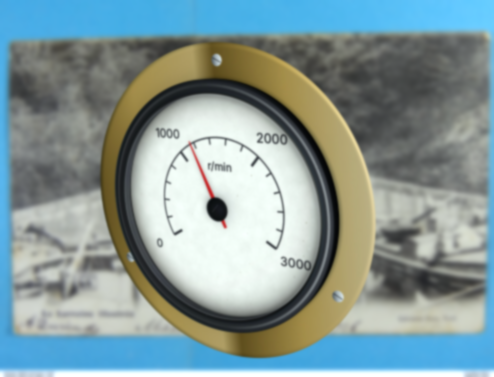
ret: 1200,rpm
